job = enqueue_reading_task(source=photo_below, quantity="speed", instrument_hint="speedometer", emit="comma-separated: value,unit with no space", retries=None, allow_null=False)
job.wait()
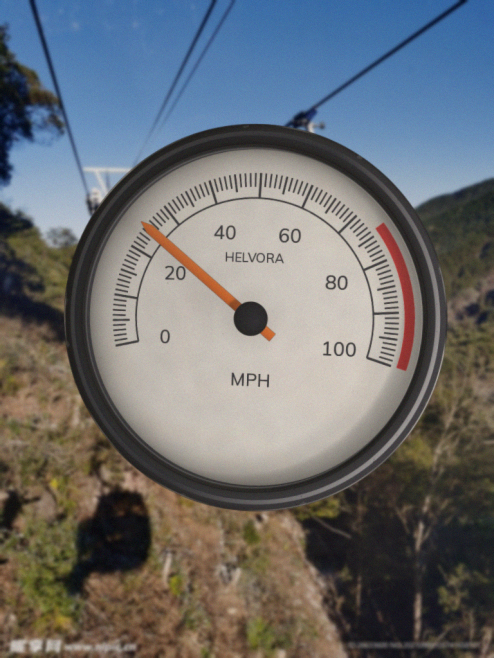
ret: 25,mph
